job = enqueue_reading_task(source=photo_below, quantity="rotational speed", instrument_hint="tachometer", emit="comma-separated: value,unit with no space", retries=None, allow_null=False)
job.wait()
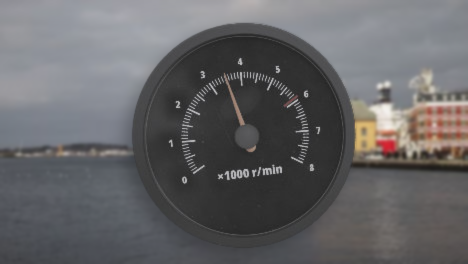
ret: 3500,rpm
